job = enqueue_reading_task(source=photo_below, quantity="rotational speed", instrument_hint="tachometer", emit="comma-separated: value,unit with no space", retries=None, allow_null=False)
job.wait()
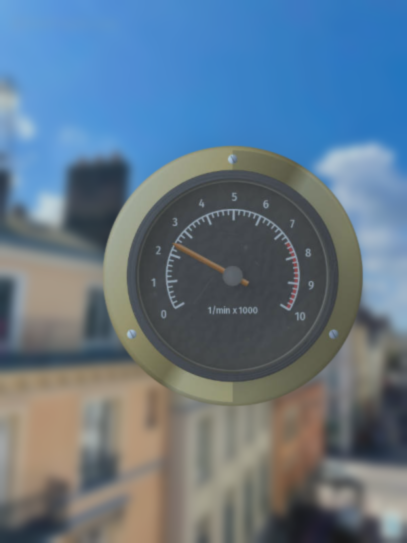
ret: 2400,rpm
